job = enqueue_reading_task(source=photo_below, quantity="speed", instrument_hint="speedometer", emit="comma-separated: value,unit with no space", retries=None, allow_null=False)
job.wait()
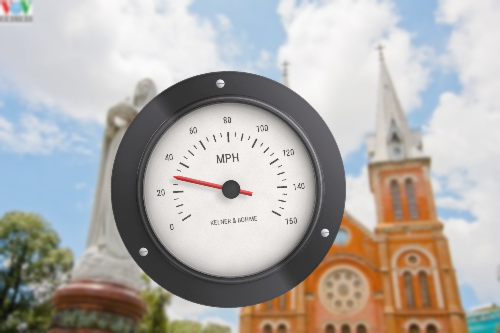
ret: 30,mph
